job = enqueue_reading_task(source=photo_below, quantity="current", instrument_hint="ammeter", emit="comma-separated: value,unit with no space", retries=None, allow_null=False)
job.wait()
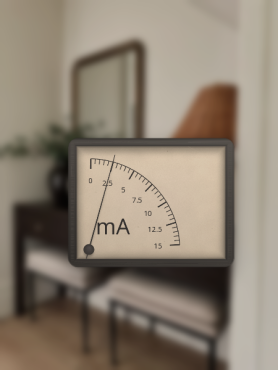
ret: 2.5,mA
